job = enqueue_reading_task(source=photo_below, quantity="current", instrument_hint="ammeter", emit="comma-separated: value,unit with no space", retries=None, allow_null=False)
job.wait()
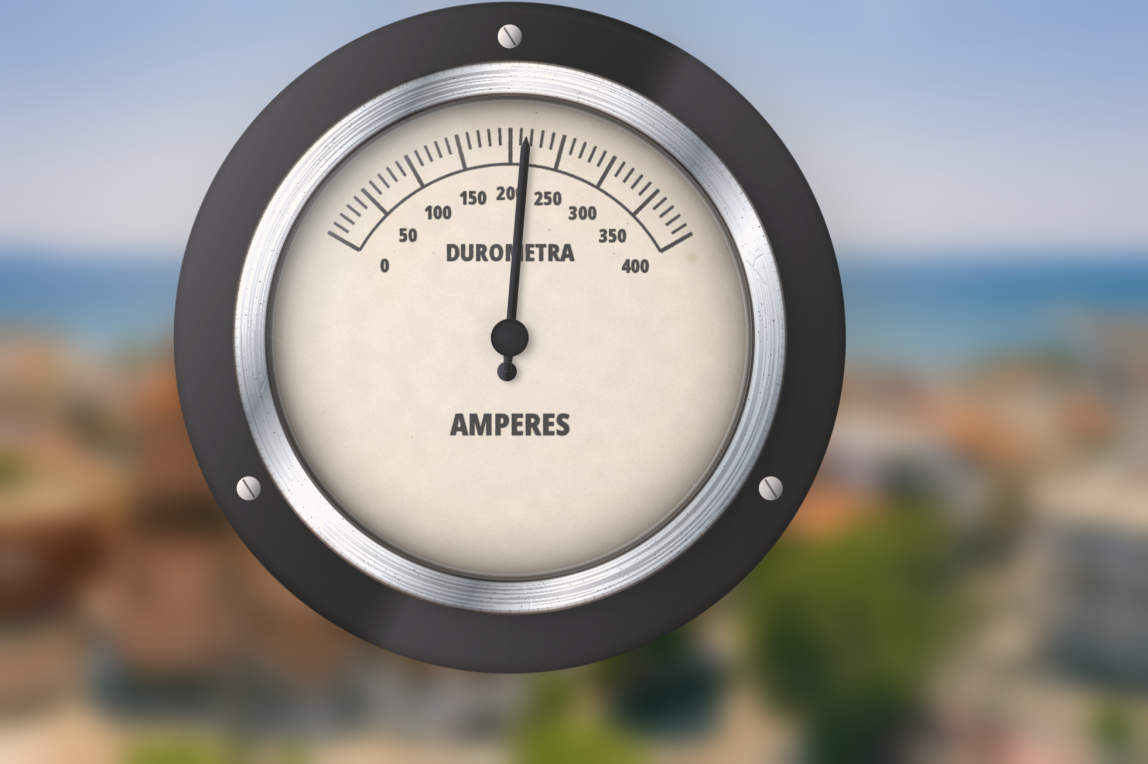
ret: 215,A
